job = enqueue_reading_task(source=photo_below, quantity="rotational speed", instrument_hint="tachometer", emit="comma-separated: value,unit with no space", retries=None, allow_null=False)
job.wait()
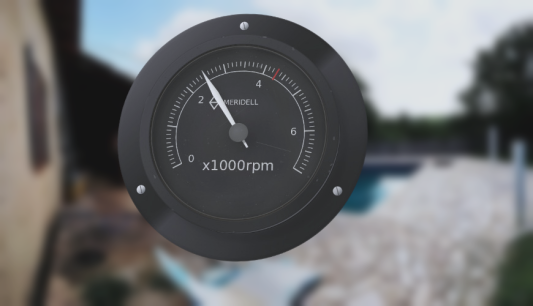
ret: 2500,rpm
